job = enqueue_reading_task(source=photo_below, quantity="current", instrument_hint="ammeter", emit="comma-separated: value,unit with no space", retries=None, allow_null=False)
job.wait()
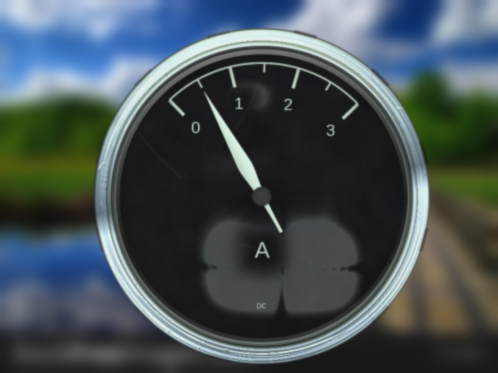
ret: 0.5,A
